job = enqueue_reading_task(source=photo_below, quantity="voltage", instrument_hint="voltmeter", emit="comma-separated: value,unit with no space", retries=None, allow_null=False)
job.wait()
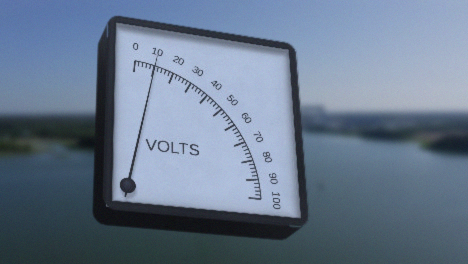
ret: 10,V
